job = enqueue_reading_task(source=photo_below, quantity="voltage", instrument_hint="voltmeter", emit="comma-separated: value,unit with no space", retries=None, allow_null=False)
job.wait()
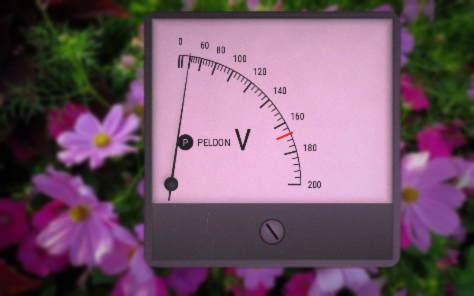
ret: 40,V
